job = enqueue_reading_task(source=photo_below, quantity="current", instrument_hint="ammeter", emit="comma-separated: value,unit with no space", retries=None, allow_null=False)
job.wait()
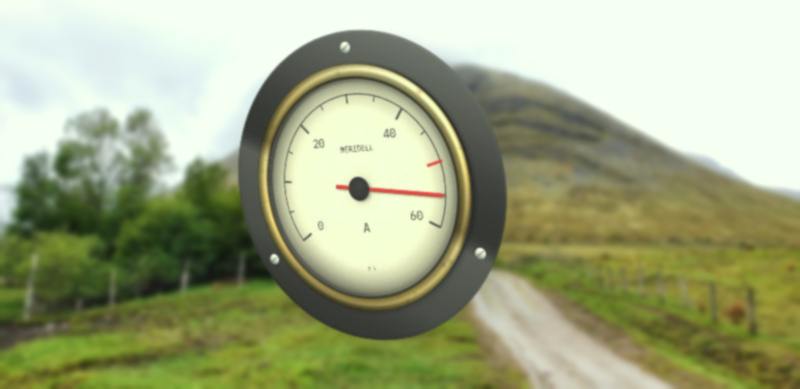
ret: 55,A
